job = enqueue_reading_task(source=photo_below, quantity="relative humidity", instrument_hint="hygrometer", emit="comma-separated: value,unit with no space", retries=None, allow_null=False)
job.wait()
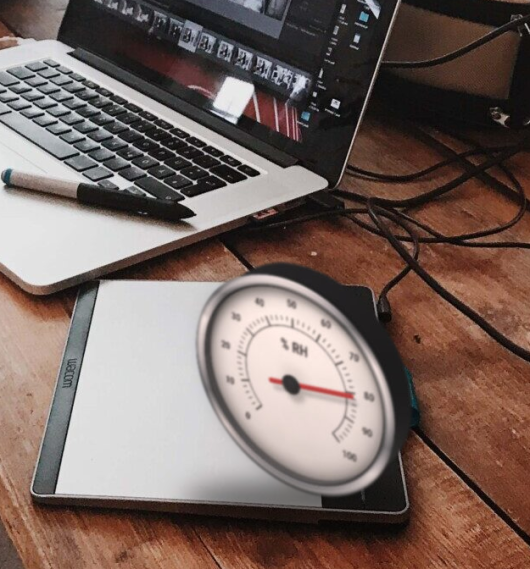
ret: 80,%
